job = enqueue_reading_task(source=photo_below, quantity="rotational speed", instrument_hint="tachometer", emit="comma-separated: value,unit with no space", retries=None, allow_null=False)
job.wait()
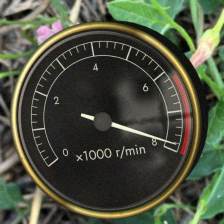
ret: 7800,rpm
